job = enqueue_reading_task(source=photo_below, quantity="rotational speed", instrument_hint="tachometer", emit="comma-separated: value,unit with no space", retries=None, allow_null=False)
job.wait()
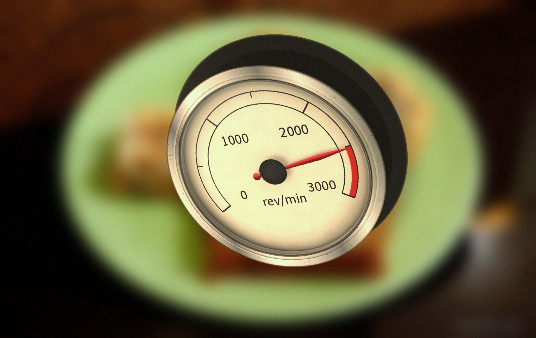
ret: 2500,rpm
